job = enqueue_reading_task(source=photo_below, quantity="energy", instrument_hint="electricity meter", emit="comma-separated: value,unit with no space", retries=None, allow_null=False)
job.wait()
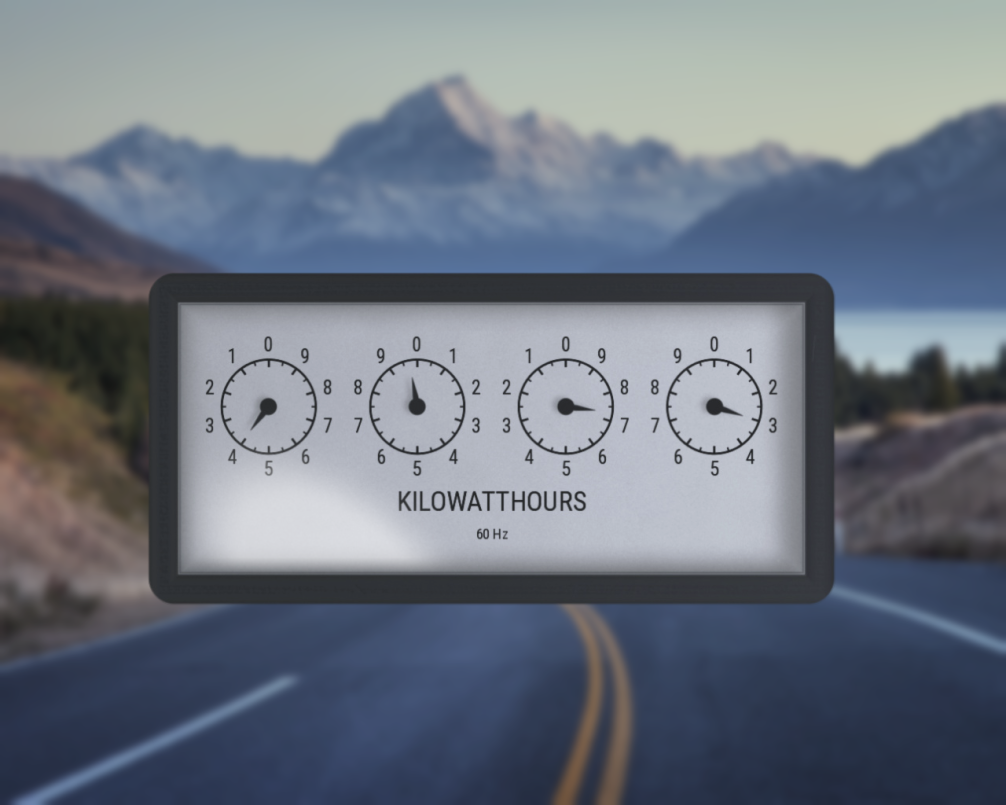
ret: 3973,kWh
